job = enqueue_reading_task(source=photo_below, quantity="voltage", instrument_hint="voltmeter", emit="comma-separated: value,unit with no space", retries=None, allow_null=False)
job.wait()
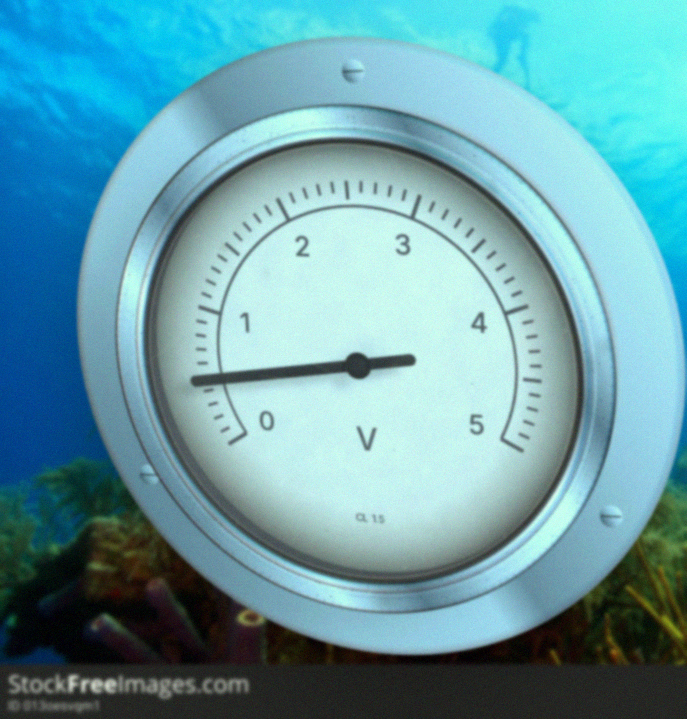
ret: 0.5,V
